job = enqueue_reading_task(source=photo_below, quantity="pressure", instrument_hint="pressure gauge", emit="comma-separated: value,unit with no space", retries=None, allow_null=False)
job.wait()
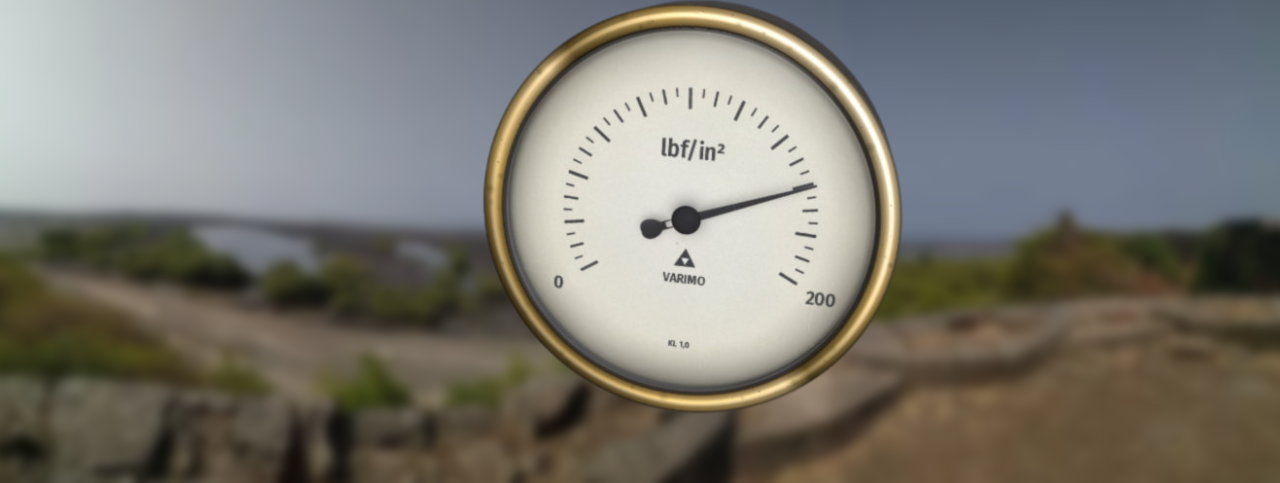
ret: 160,psi
